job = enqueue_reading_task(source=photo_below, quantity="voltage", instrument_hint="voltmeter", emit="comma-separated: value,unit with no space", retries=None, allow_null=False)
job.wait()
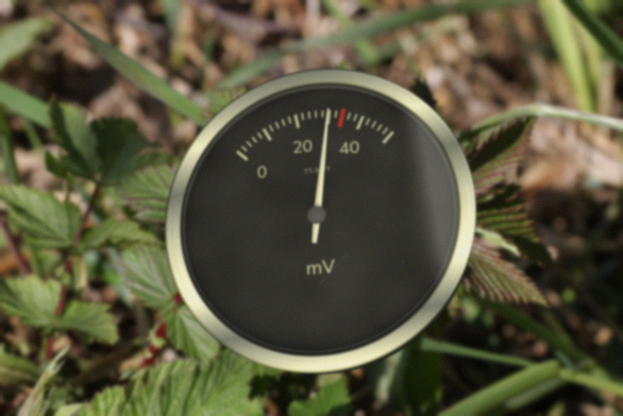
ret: 30,mV
